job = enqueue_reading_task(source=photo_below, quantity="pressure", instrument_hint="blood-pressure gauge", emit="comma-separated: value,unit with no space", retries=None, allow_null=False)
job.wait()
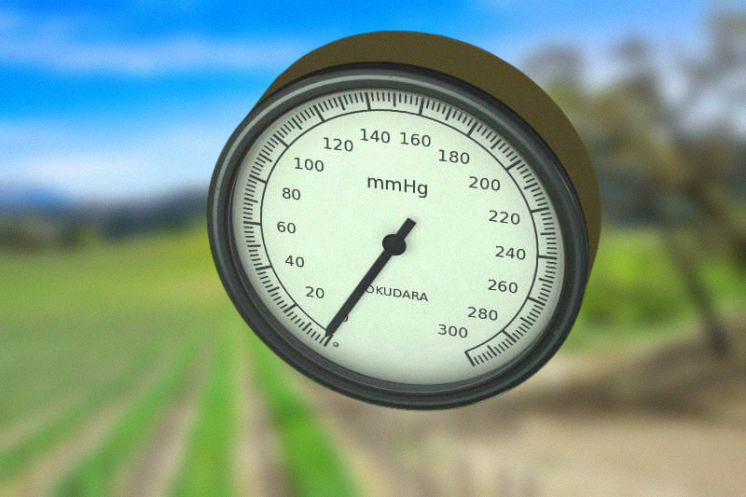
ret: 2,mmHg
